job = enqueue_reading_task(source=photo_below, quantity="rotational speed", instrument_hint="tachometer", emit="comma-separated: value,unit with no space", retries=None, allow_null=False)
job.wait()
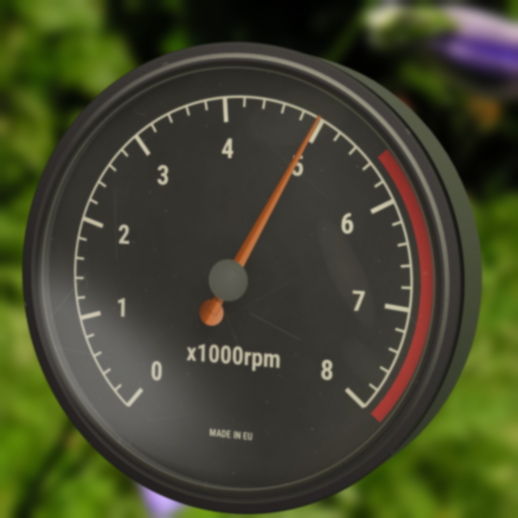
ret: 5000,rpm
